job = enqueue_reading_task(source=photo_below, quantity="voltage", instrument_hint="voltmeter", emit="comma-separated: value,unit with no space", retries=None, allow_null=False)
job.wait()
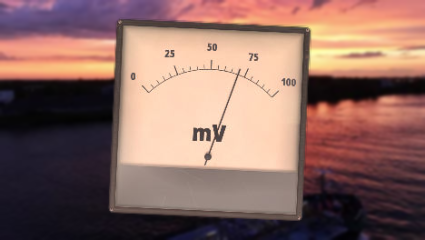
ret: 70,mV
